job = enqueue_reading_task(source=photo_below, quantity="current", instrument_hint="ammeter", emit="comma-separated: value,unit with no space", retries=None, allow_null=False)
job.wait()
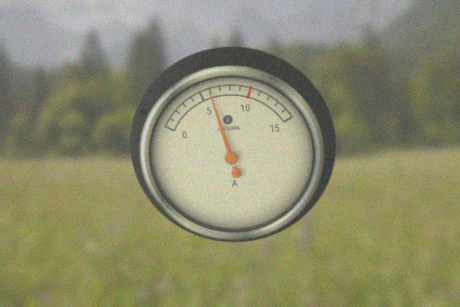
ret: 6,A
